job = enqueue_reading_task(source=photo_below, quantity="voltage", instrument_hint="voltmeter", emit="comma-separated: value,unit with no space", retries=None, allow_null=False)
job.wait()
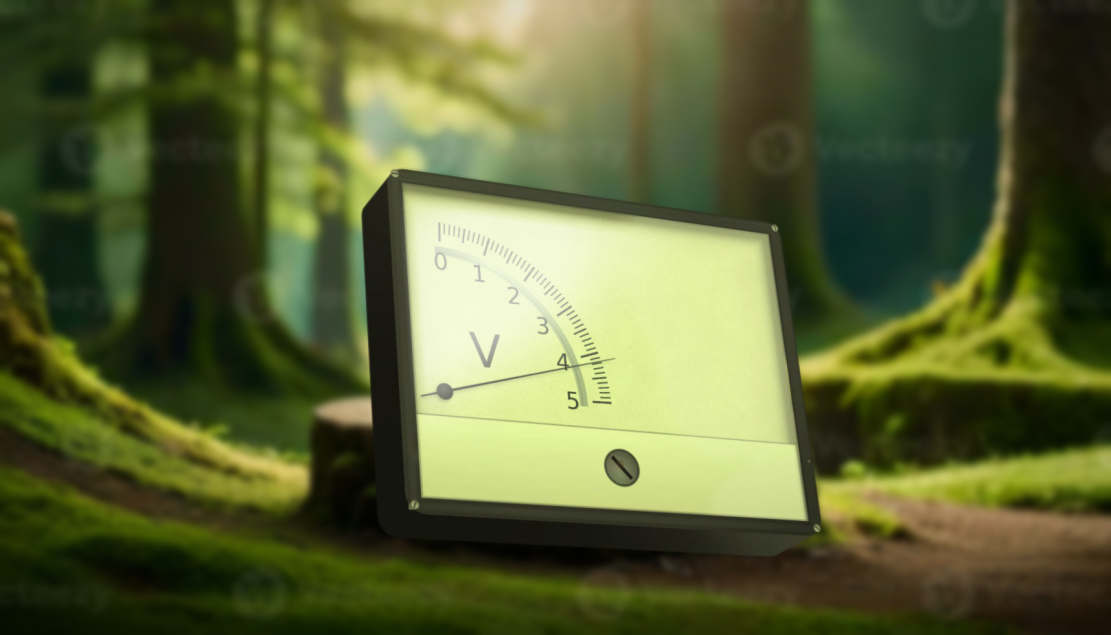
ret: 4.2,V
